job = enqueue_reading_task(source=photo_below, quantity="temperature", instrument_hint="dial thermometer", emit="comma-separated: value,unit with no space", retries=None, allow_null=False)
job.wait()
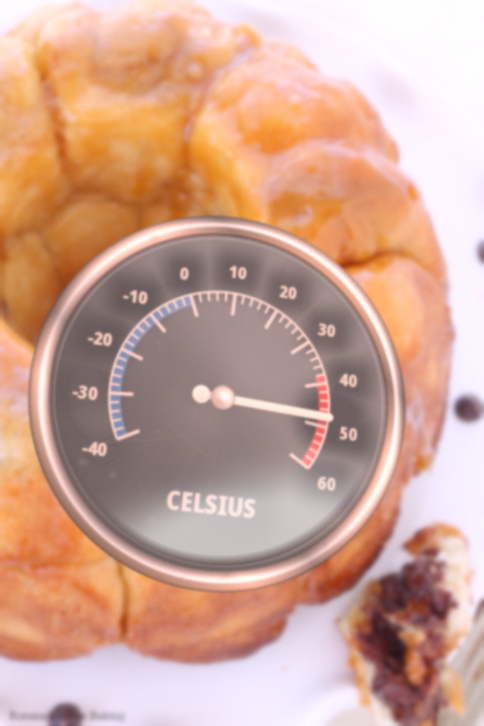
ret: 48,°C
